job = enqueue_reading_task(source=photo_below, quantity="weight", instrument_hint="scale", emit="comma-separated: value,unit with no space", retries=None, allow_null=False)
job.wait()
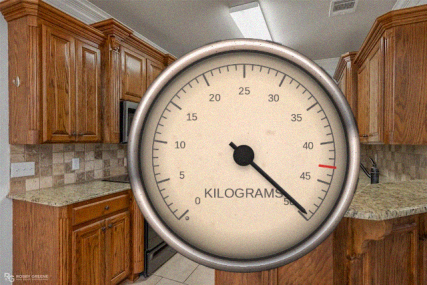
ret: 49.5,kg
